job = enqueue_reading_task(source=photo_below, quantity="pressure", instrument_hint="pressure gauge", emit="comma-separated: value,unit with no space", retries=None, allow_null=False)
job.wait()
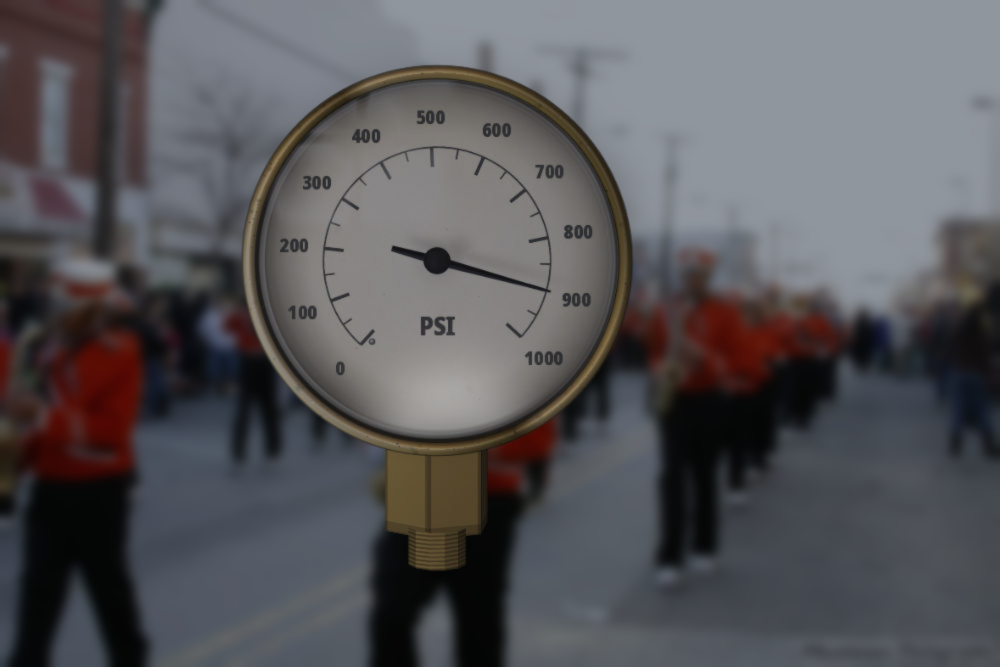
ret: 900,psi
